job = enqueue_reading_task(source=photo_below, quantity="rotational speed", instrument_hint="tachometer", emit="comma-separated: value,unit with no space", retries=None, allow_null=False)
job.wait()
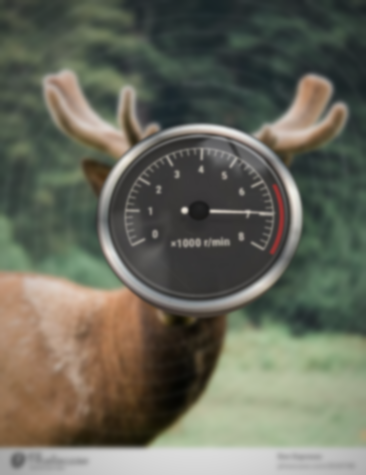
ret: 7000,rpm
